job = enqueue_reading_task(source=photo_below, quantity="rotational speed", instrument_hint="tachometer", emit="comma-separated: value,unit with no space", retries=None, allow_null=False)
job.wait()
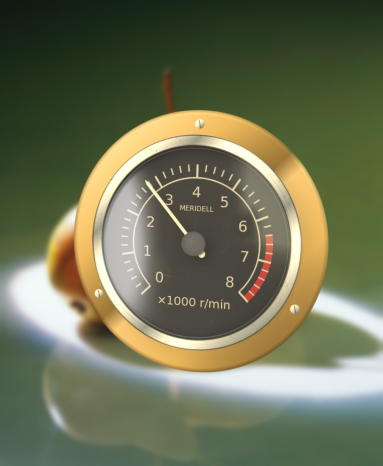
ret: 2800,rpm
